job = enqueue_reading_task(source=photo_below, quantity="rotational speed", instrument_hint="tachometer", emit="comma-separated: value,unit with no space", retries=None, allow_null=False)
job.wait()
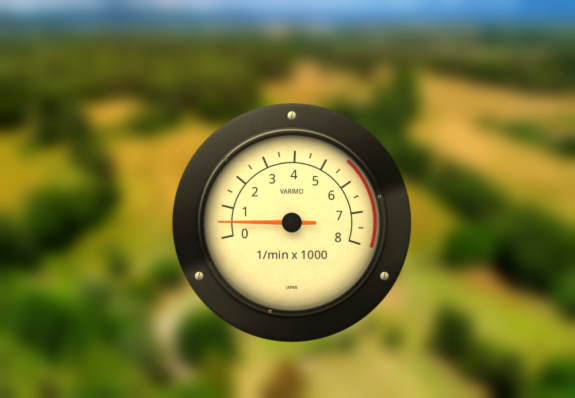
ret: 500,rpm
